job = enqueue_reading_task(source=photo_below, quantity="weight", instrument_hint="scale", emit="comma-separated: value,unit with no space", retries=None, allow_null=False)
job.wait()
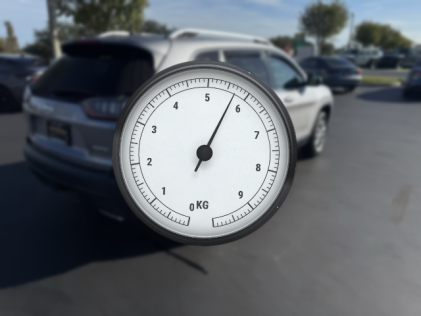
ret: 5.7,kg
